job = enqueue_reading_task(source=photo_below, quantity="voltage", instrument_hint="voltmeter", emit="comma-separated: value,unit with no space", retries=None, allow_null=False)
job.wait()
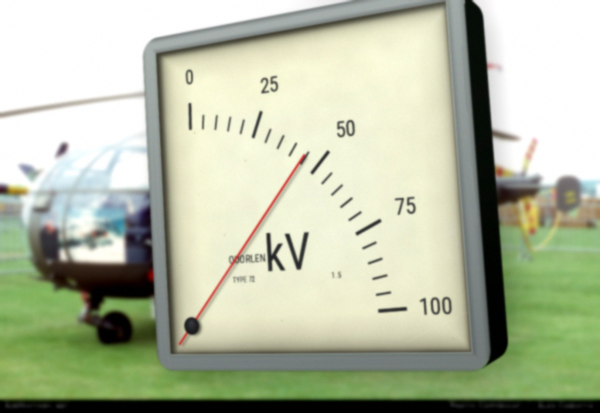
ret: 45,kV
